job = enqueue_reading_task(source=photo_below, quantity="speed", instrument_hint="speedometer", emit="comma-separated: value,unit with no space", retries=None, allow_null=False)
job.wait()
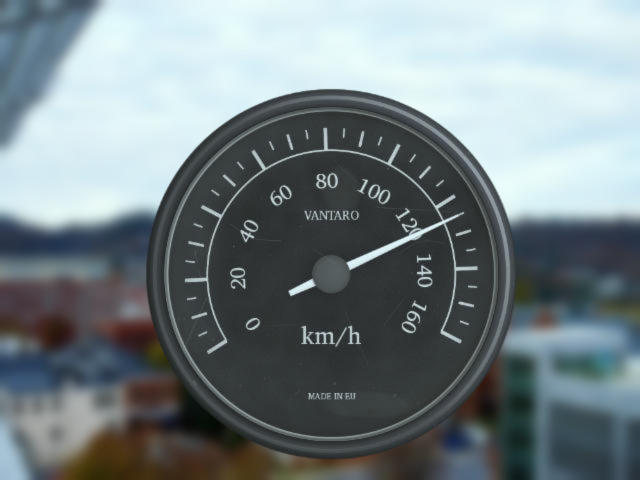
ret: 125,km/h
